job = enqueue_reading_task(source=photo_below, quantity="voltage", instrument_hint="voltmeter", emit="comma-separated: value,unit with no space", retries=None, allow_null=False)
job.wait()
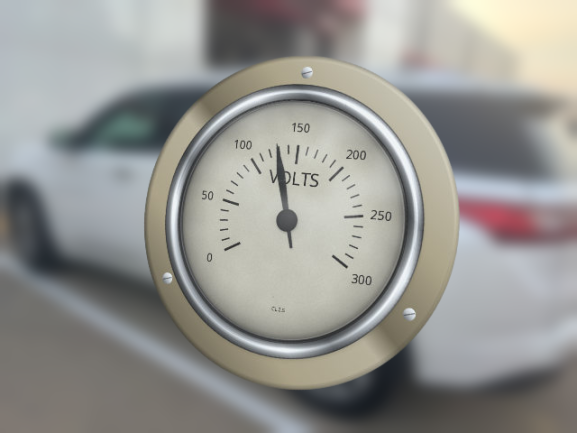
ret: 130,V
